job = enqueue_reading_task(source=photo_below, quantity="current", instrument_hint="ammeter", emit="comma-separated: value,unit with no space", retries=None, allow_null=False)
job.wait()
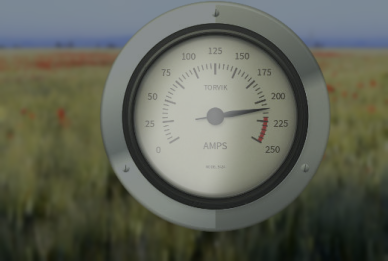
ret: 210,A
